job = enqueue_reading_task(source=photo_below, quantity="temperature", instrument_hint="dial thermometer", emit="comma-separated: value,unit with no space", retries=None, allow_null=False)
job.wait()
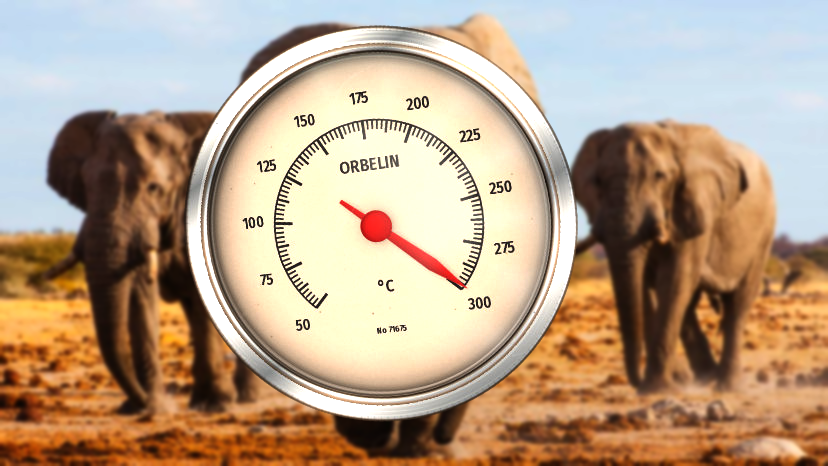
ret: 297.5,°C
